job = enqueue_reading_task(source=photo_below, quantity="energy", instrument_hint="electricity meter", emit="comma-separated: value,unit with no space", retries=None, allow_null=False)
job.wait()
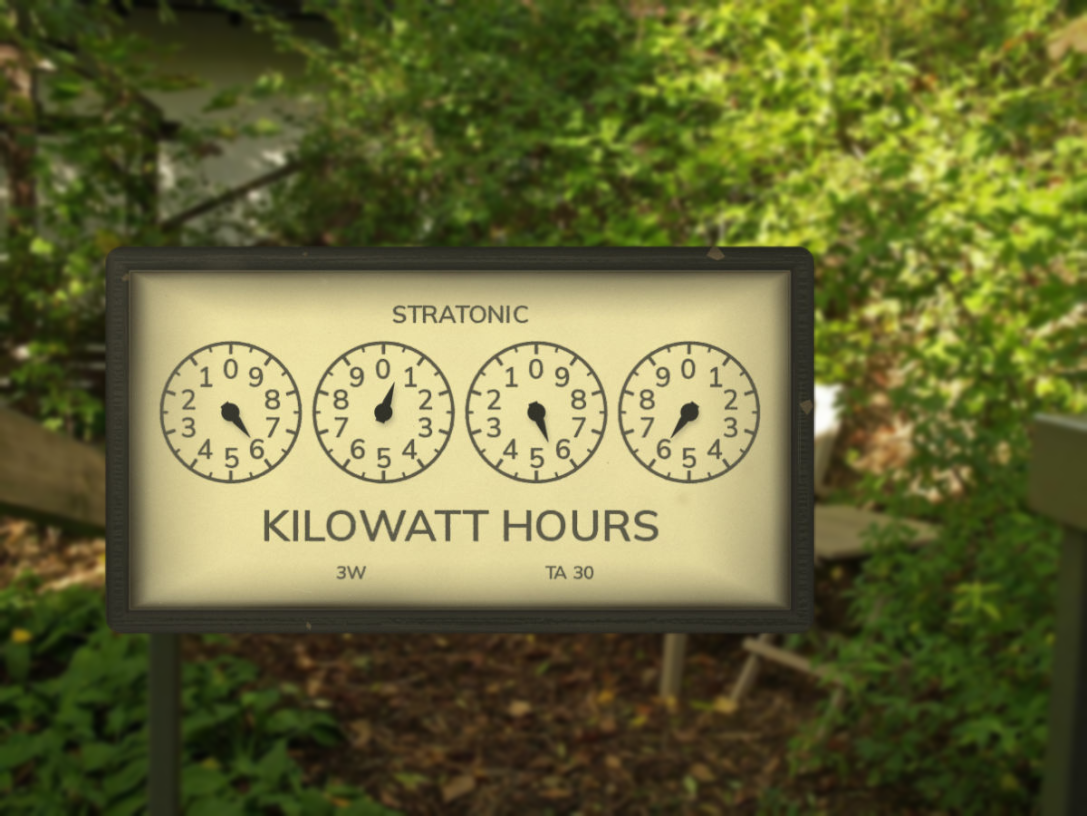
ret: 6056,kWh
